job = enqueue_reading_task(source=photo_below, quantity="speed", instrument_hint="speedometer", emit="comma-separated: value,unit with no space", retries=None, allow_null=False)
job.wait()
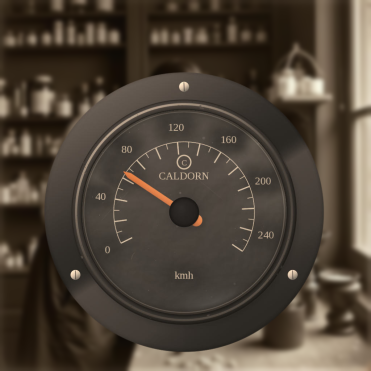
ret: 65,km/h
